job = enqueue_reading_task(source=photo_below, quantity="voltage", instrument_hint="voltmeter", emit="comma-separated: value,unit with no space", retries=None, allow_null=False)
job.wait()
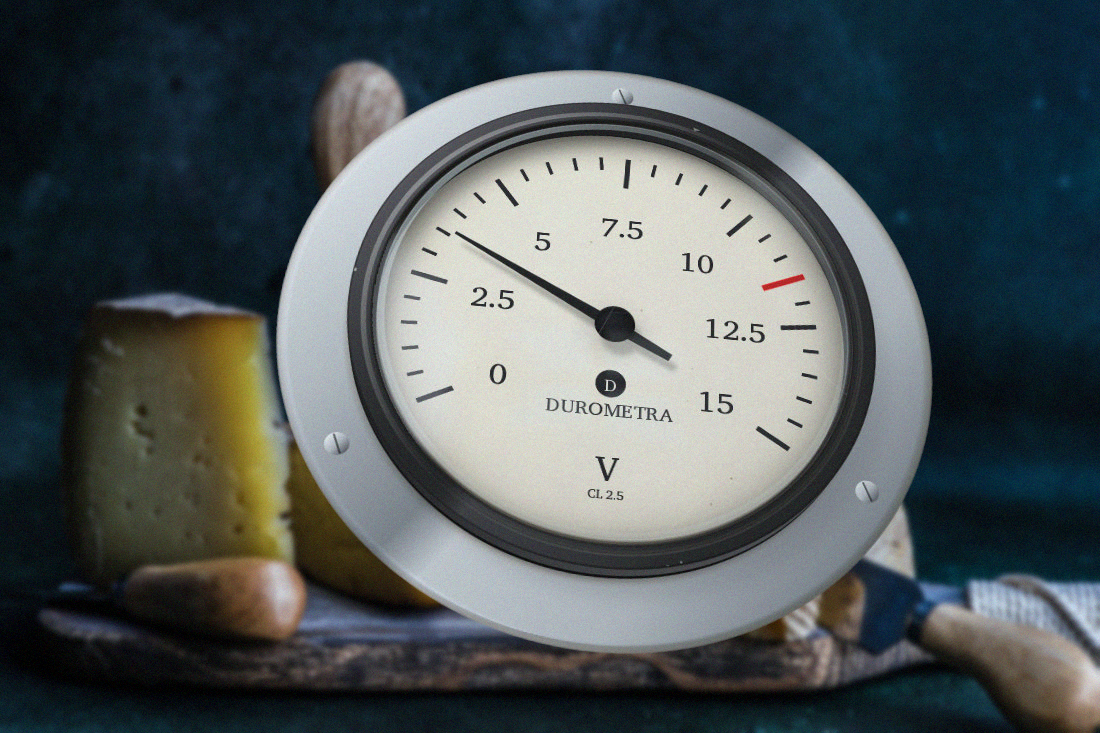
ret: 3.5,V
